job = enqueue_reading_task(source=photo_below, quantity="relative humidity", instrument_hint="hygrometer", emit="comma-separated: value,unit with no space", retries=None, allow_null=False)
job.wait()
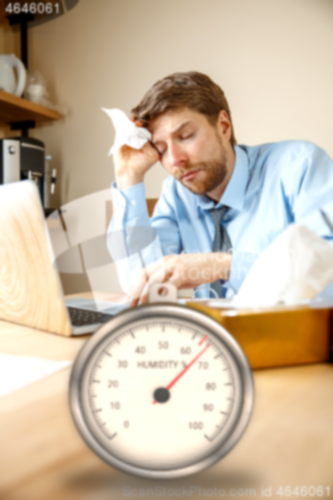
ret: 65,%
